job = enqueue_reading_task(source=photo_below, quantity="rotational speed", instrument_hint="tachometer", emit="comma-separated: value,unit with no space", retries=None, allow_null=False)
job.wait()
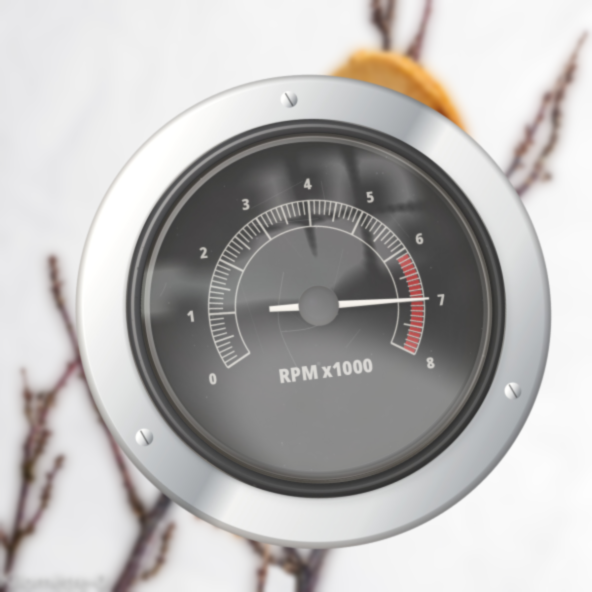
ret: 7000,rpm
